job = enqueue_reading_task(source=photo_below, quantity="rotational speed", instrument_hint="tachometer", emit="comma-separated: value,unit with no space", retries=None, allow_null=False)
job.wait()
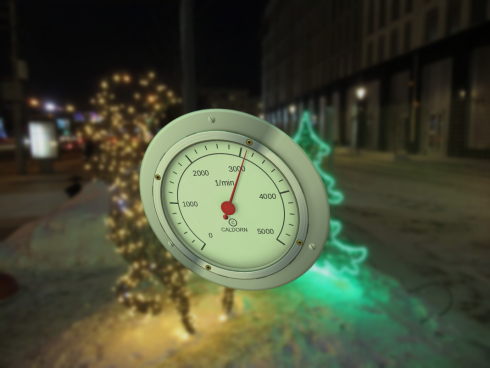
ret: 3100,rpm
